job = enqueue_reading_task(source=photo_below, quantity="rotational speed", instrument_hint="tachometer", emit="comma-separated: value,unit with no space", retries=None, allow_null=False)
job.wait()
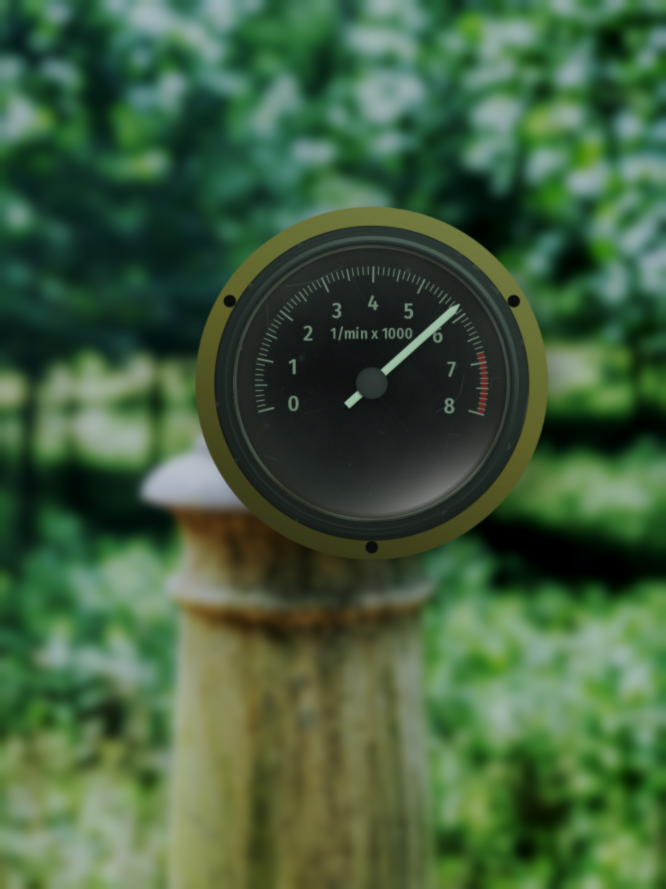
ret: 5800,rpm
